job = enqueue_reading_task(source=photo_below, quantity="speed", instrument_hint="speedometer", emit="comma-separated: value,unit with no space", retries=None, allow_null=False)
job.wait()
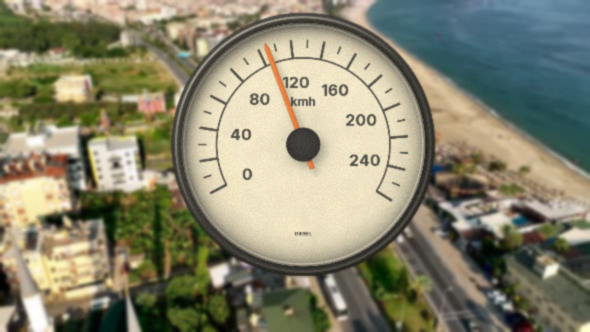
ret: 105,km/h
